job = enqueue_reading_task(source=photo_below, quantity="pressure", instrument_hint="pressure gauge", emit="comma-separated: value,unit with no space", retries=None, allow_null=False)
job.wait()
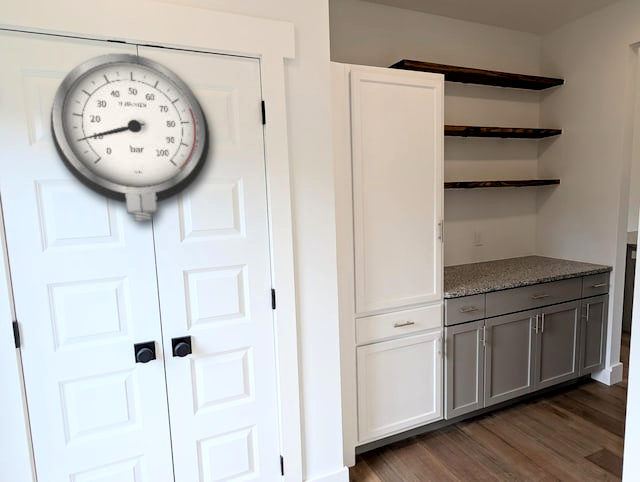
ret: 10,bar
